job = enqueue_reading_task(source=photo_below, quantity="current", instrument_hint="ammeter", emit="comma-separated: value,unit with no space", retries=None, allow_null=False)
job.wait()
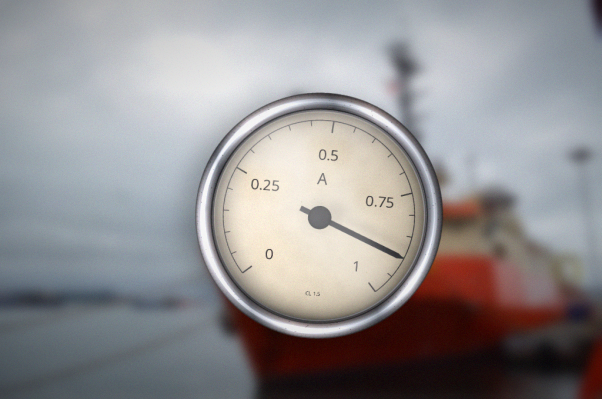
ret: 0.9,A
